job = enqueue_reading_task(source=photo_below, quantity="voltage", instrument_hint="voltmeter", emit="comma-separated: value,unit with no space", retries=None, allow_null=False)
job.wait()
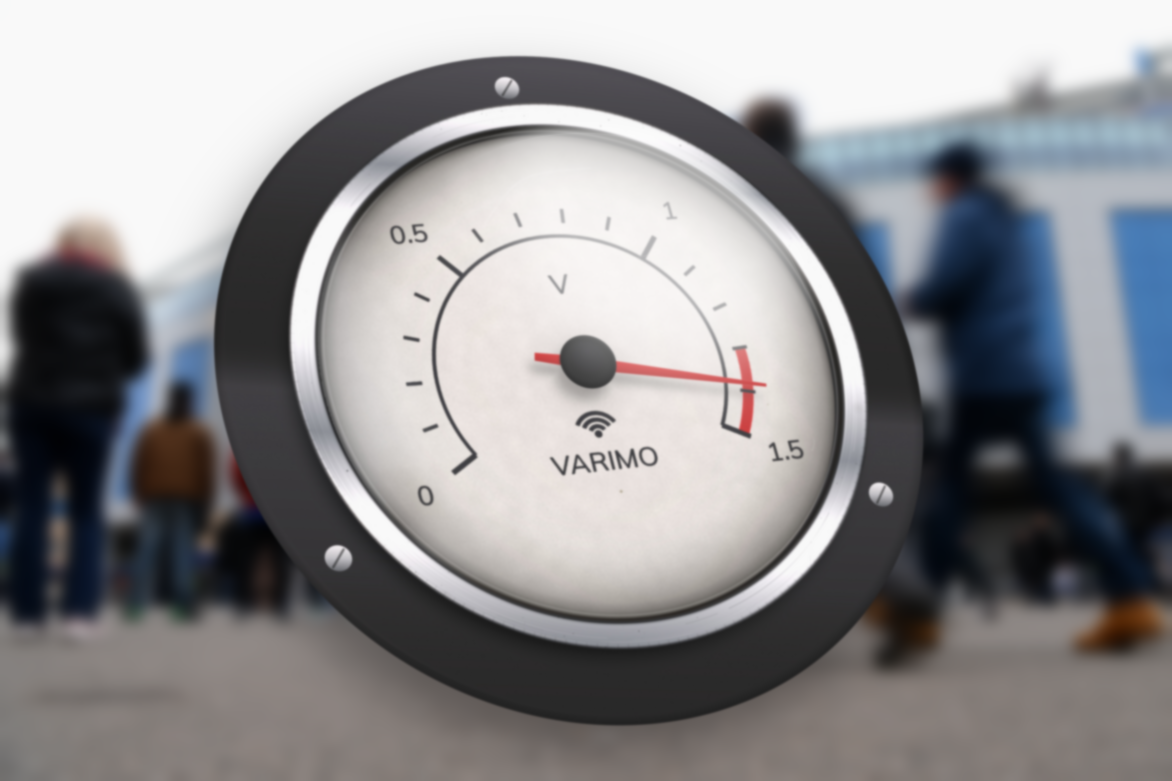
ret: 1.4,V
